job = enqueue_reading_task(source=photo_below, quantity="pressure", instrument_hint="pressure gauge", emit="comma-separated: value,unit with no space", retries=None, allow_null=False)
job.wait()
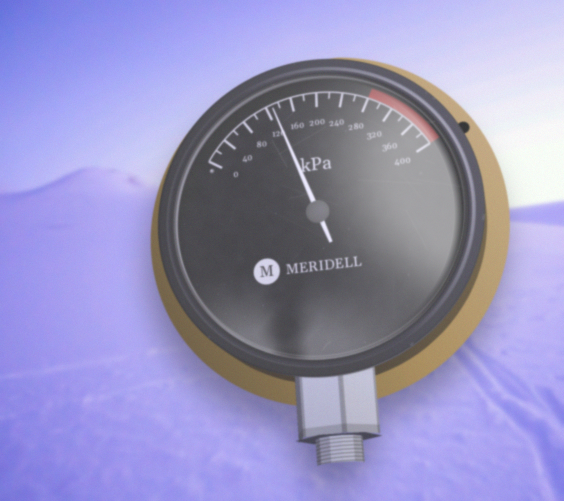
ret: 130,kPa
